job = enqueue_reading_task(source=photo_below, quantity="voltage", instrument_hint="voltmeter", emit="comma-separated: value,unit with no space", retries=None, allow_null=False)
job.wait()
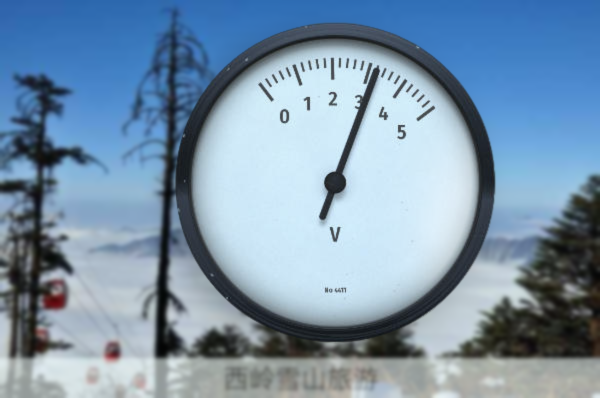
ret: 3.2,V
